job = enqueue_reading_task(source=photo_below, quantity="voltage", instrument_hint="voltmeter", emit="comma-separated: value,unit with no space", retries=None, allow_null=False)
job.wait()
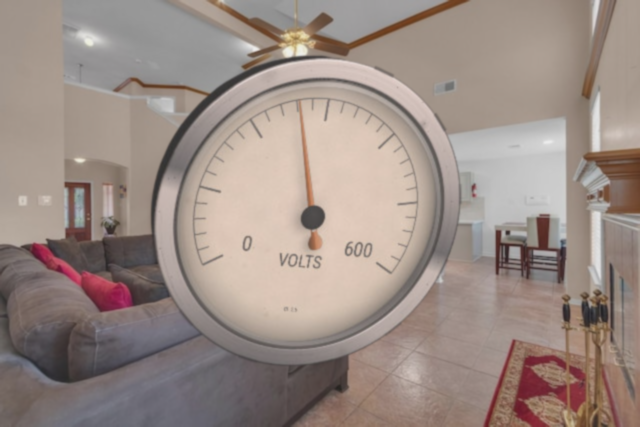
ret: 260,V
